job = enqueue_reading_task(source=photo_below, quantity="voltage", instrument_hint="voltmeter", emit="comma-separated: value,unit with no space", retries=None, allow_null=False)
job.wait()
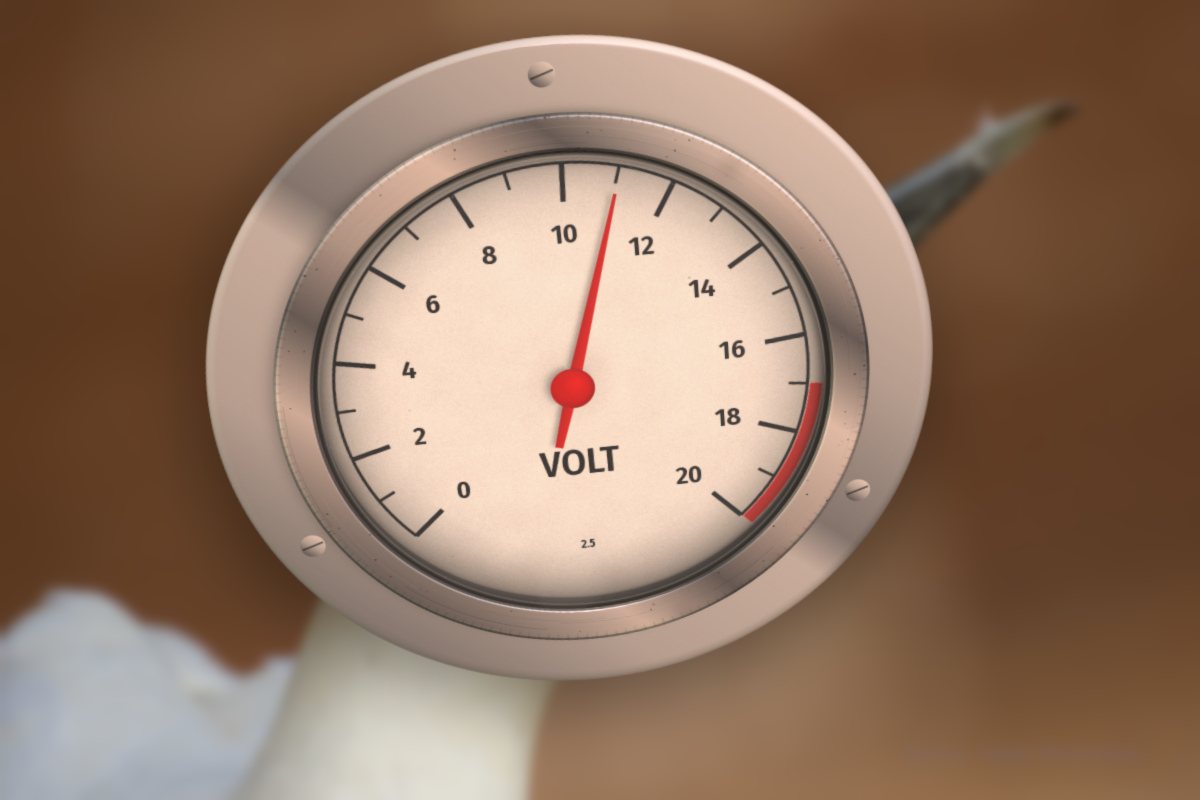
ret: 11,V
